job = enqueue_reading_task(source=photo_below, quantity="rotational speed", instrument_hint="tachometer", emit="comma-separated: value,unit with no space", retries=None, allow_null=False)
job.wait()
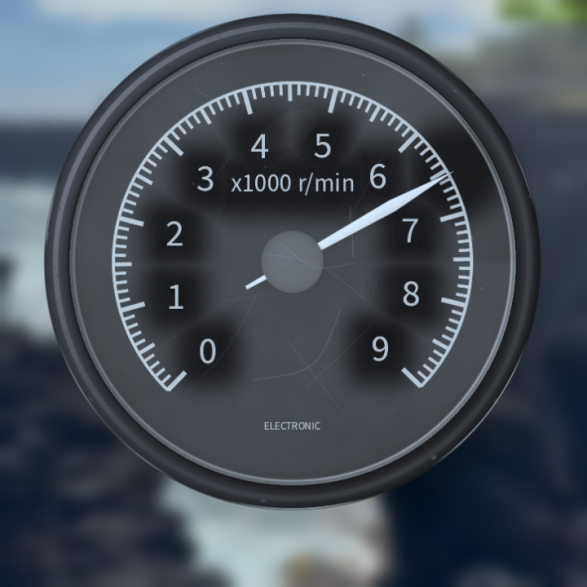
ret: 6550,rpm
